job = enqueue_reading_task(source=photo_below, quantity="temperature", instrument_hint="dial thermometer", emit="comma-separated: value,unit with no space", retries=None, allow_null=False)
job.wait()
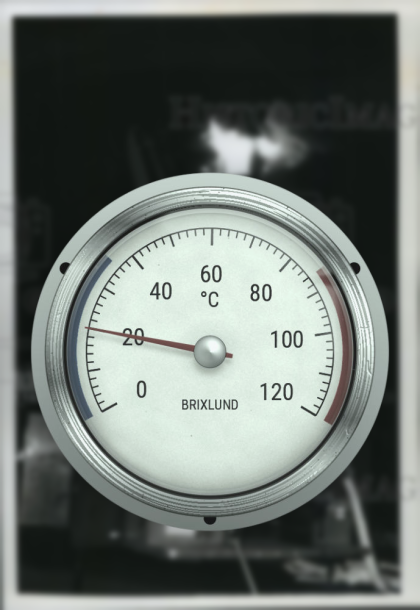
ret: 20,°C
